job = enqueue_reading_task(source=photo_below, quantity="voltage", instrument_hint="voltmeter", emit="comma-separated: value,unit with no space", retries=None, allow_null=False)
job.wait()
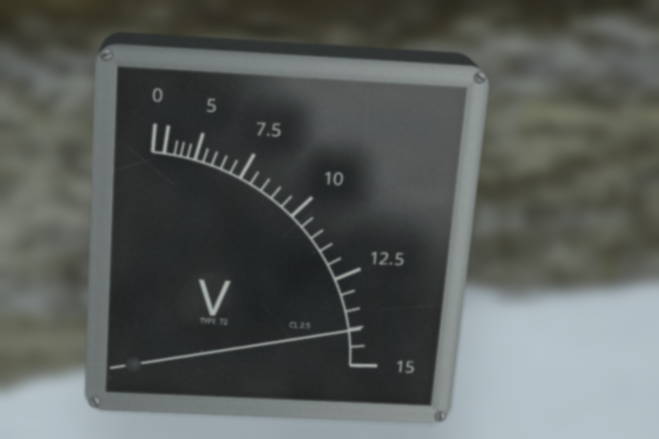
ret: 14,V
